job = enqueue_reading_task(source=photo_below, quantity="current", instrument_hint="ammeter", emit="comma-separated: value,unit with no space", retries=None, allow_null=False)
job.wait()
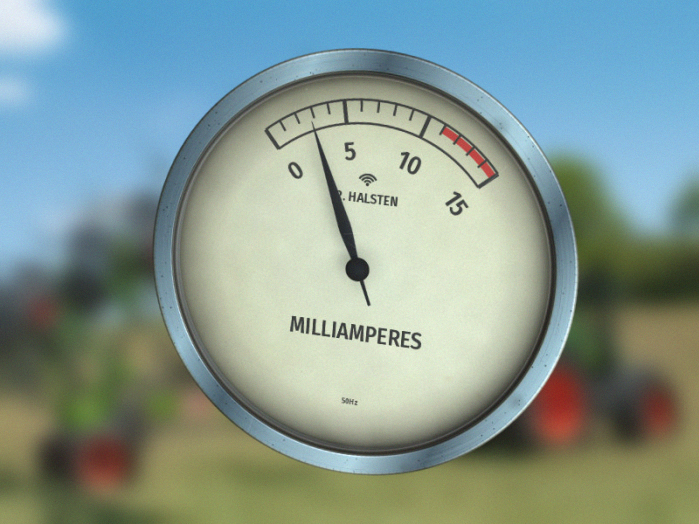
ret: 3,mA
